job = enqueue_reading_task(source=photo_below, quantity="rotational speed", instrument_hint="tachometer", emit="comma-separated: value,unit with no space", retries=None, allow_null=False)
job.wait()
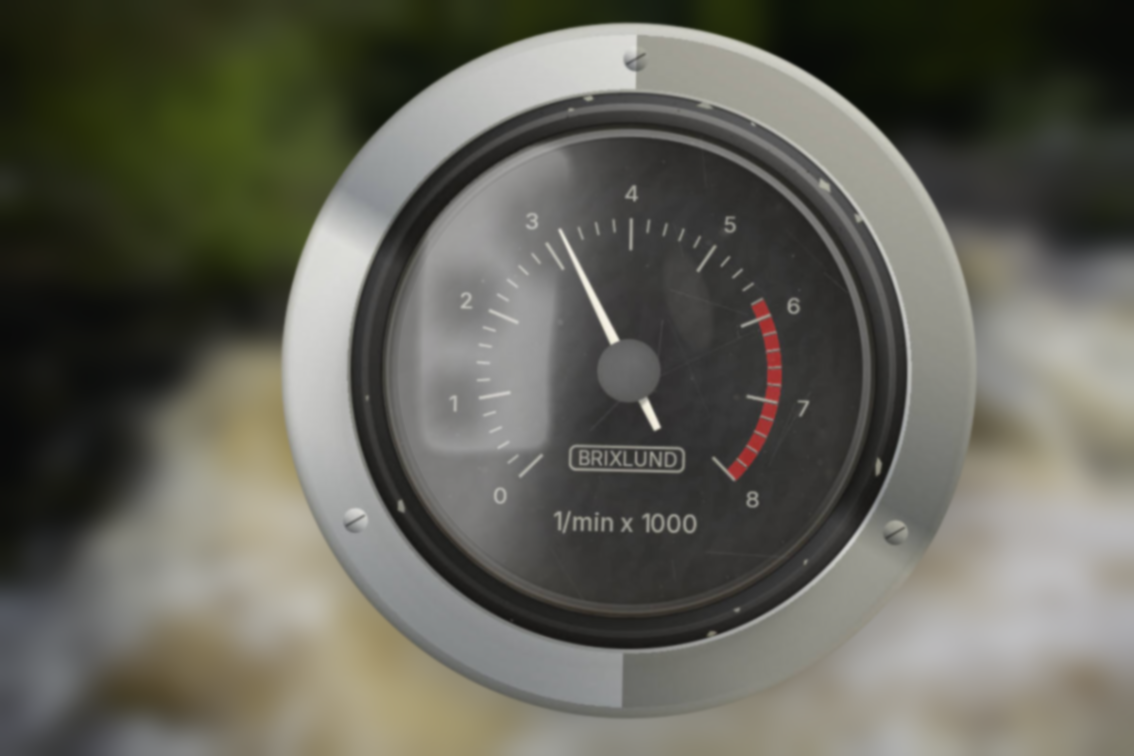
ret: 3200,rpm
